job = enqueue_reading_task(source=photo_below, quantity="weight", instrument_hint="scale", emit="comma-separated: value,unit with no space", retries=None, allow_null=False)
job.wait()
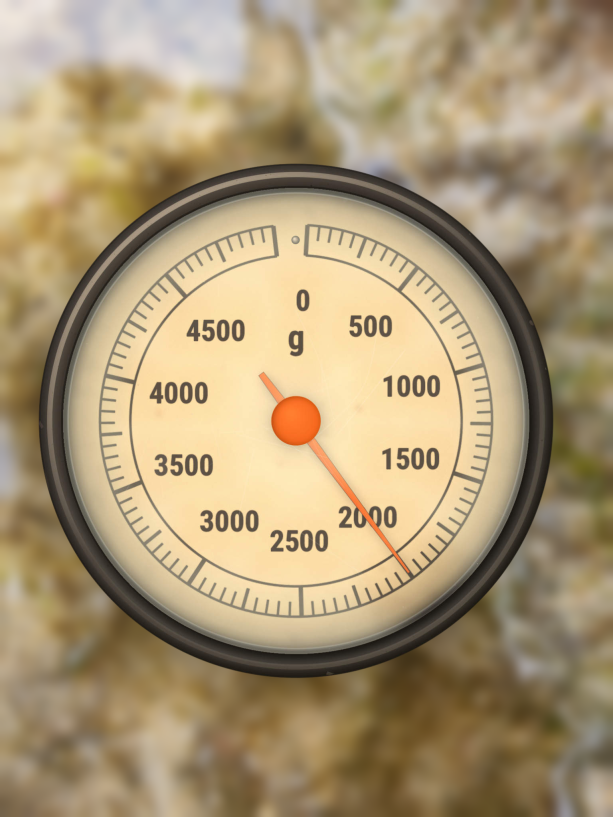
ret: 2000,g
